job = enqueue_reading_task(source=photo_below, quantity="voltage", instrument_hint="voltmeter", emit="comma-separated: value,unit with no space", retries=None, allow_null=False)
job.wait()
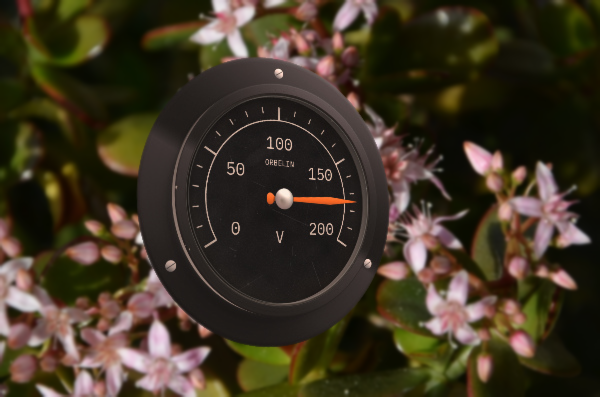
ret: 175,V
